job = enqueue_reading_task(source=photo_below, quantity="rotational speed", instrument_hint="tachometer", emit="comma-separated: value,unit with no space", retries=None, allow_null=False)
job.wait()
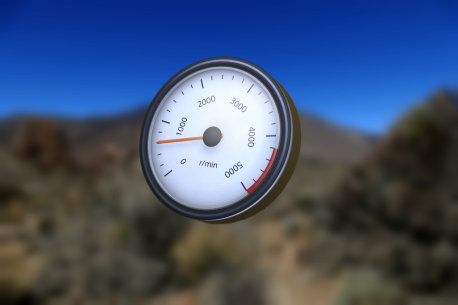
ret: 600,rpm
